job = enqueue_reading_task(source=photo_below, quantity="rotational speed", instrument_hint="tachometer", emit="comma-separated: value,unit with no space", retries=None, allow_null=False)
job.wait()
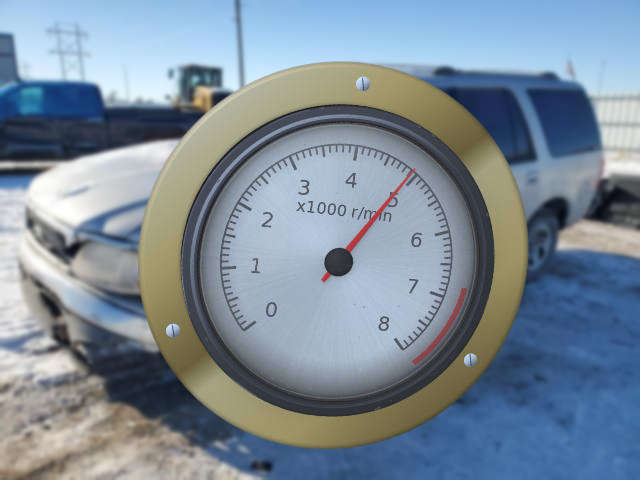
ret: 4900,rpm
